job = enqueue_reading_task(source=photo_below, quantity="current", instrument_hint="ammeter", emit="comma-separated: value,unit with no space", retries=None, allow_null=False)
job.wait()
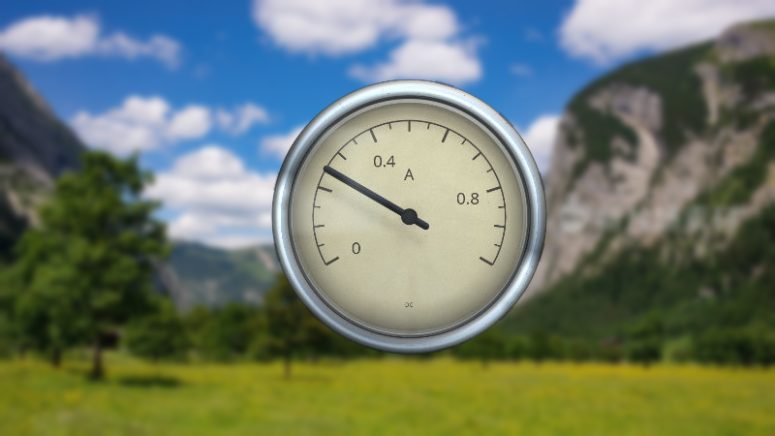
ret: 0.25,A
